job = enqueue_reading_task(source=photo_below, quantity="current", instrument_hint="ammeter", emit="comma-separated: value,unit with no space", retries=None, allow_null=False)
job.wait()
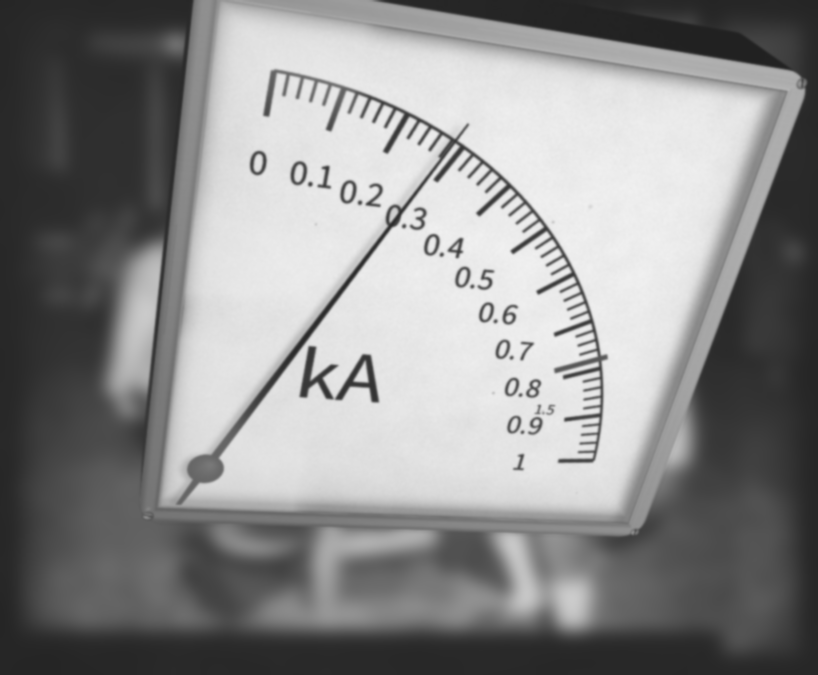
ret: 0.28,kA
